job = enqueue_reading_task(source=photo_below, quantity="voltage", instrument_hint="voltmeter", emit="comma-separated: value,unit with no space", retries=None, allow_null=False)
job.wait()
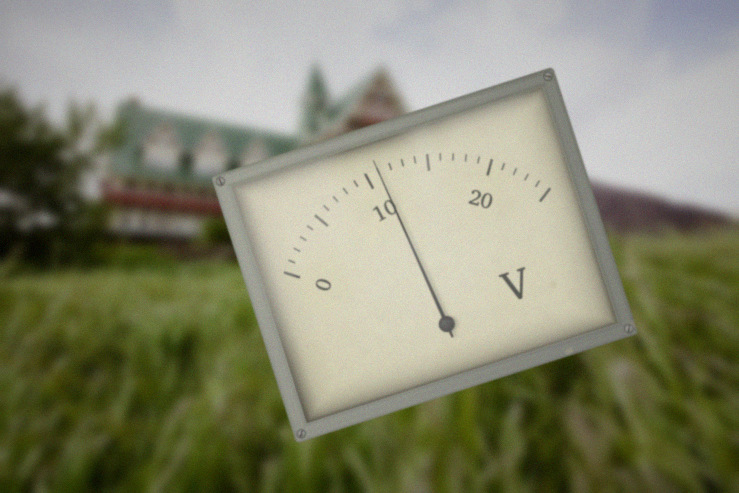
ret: 11,V
